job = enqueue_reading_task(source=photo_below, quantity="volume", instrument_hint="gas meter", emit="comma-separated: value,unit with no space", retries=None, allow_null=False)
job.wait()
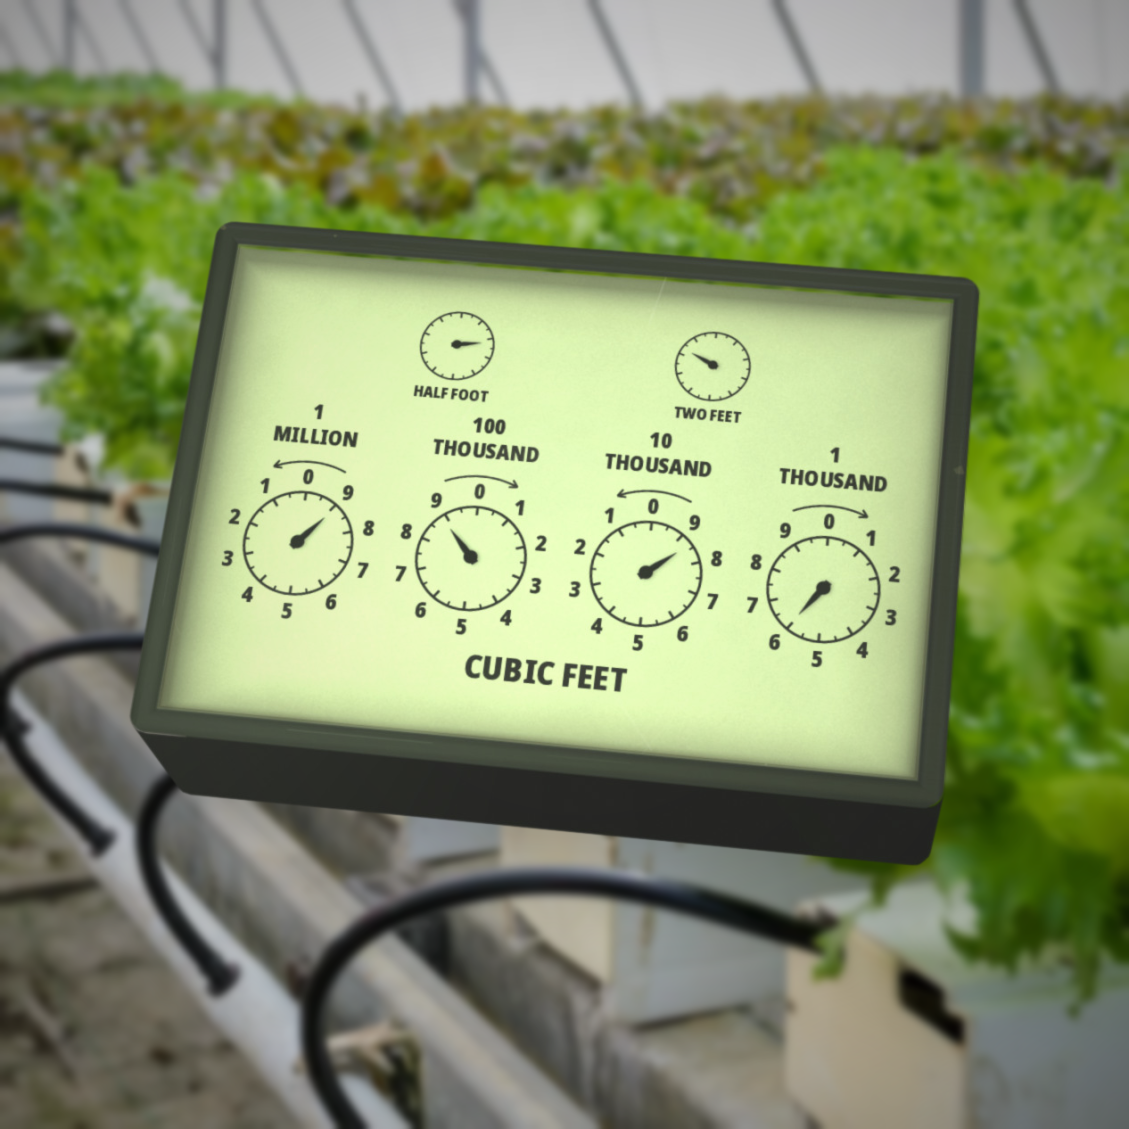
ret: 888600,ft³
